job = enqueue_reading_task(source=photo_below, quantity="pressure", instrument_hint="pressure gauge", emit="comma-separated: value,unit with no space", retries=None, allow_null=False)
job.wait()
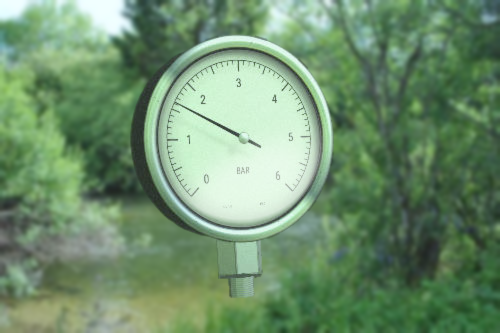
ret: 1.6,bar
